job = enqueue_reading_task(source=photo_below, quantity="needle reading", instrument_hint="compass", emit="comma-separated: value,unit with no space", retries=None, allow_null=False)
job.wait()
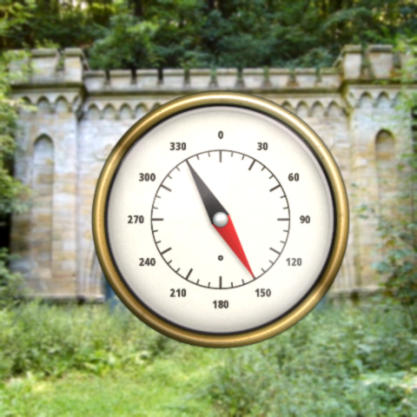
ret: 150,°
